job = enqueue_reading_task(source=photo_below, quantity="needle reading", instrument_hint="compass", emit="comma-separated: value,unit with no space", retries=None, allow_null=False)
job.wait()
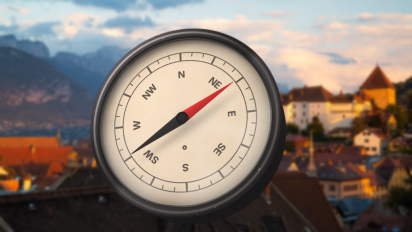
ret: 60,°
